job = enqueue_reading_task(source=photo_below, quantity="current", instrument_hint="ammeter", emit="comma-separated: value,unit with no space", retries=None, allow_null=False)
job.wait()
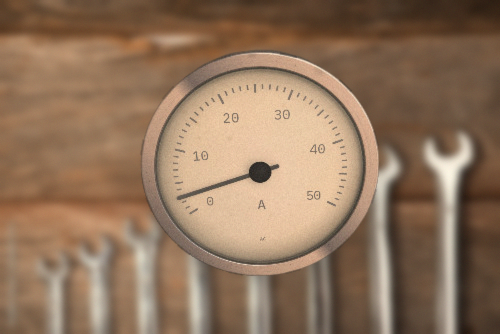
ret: 3,A
